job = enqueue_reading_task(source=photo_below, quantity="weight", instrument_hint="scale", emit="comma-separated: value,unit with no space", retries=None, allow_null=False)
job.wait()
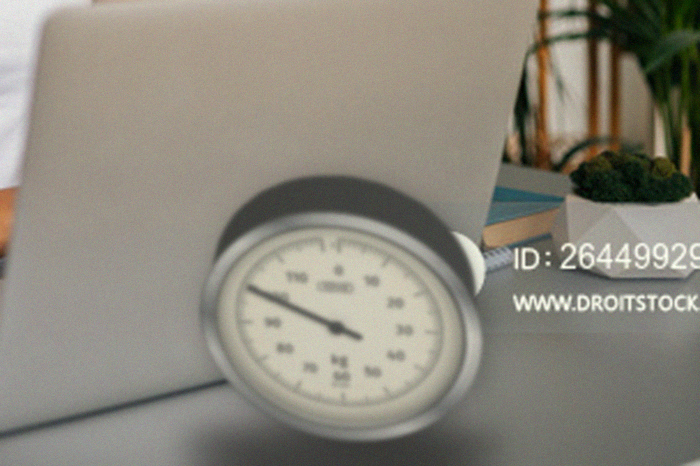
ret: 100,kg
